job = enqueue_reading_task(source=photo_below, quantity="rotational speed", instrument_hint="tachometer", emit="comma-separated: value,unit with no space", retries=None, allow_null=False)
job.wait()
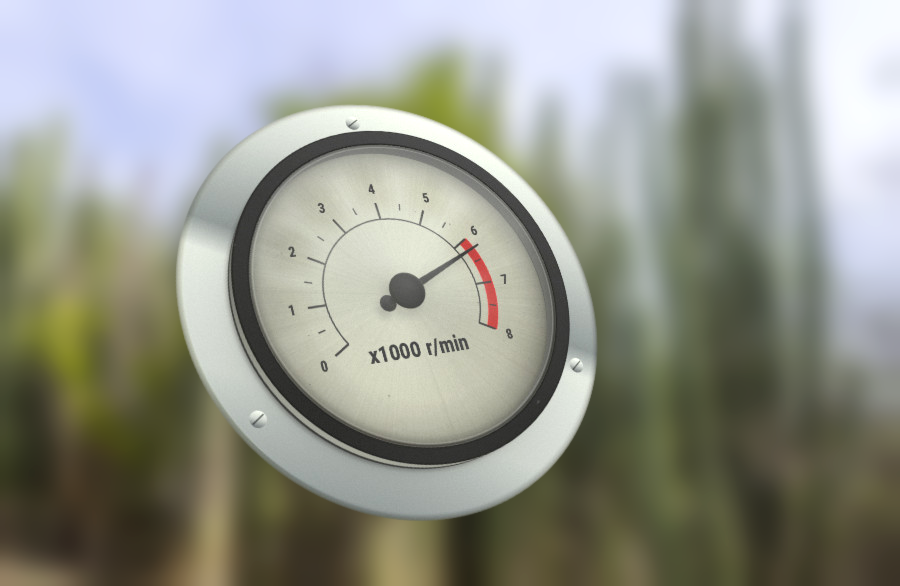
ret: 6250,rpm
